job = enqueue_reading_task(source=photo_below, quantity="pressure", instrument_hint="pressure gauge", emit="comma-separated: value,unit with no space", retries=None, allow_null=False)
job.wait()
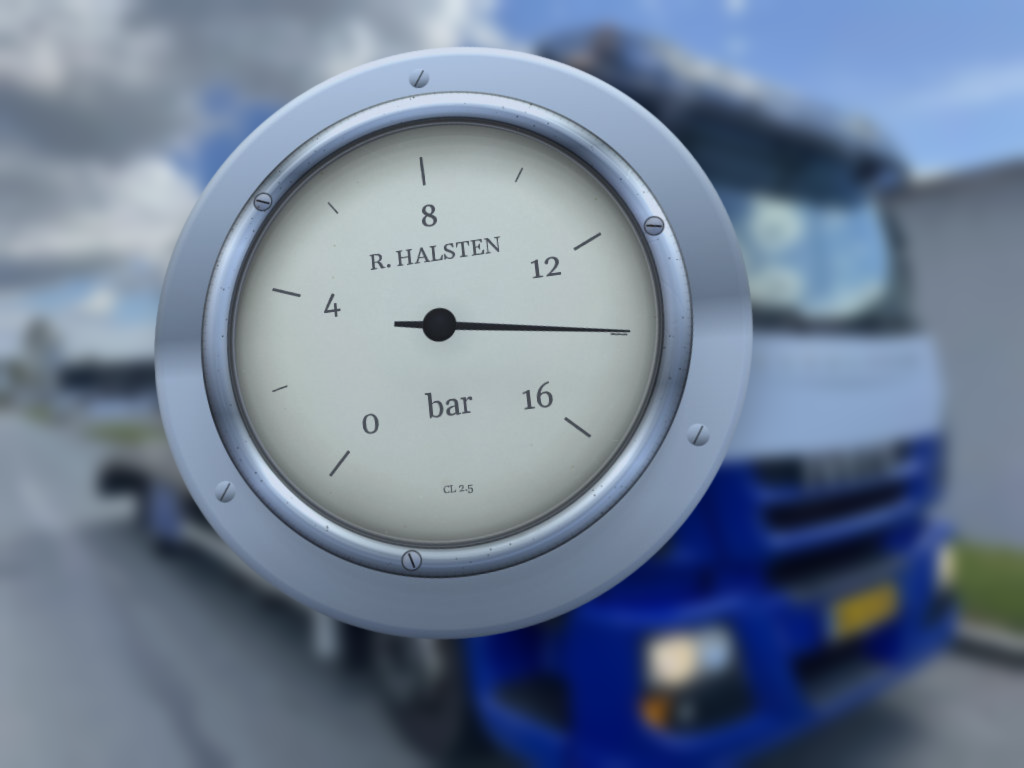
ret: 14,bar
